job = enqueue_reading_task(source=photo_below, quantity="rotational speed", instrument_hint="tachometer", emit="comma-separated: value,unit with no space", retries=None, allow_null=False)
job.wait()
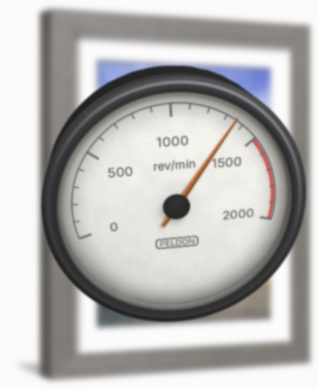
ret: 1350,rpm
